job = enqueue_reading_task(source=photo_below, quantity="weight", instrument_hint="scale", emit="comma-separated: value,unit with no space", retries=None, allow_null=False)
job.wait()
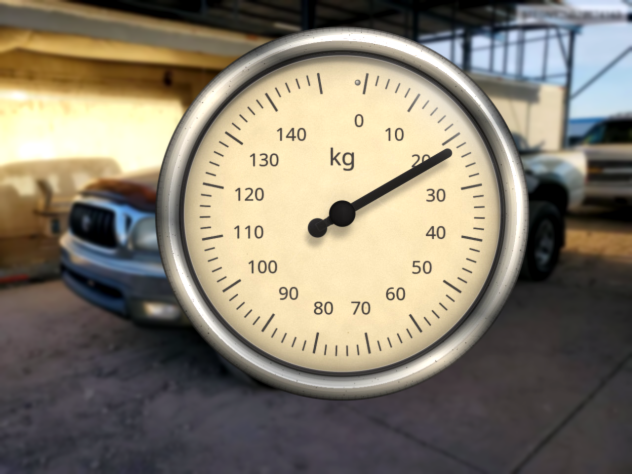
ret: 22,kg
